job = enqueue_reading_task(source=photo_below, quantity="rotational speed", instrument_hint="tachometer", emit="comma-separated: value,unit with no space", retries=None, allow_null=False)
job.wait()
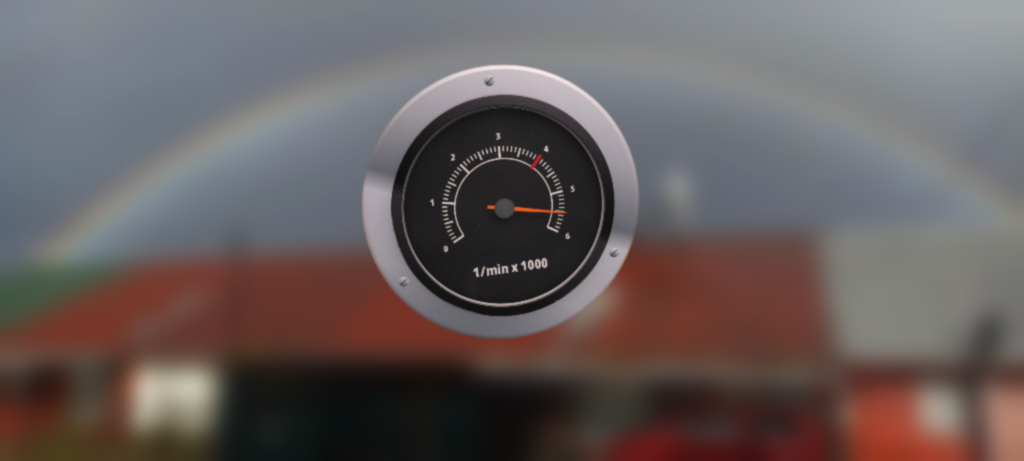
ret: 5500,rpm
